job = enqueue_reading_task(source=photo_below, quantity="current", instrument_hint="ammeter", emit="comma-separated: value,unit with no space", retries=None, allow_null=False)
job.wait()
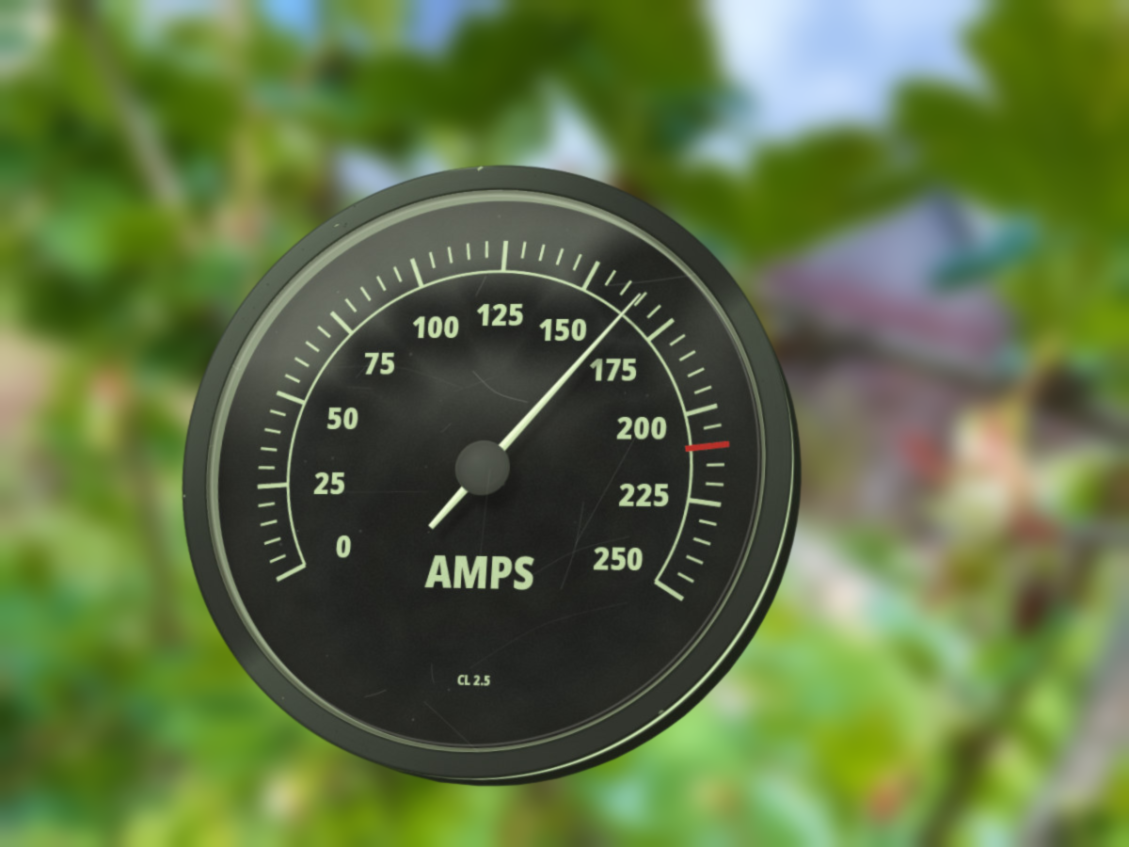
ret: 165,A
